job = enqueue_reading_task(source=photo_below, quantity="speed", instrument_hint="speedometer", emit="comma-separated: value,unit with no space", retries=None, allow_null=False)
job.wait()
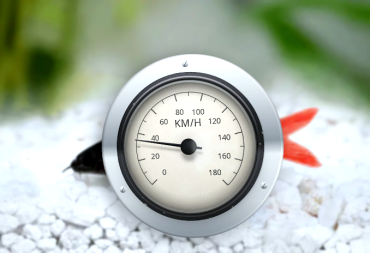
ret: 35,km/h
